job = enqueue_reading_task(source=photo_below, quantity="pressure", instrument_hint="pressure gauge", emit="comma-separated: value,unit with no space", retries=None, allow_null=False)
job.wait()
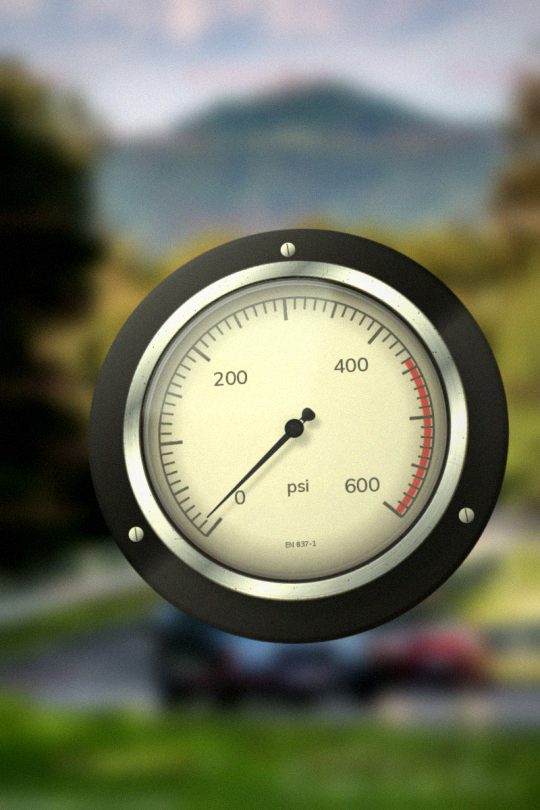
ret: 10,psi
